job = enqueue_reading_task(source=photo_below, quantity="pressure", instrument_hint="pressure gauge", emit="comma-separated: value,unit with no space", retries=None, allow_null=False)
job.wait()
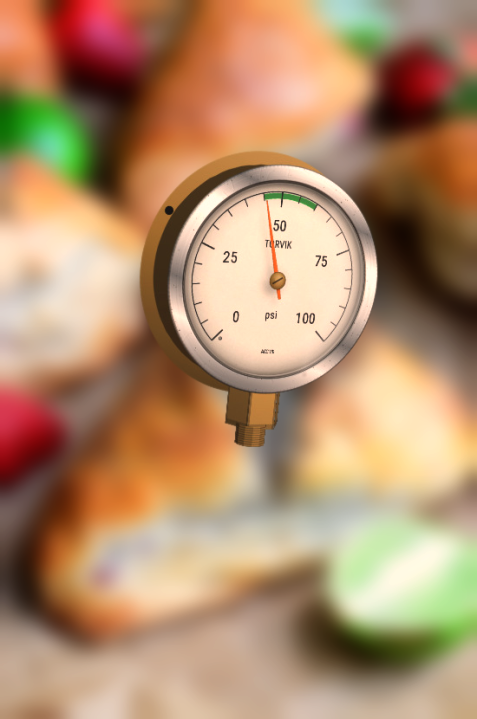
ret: 45,psi
